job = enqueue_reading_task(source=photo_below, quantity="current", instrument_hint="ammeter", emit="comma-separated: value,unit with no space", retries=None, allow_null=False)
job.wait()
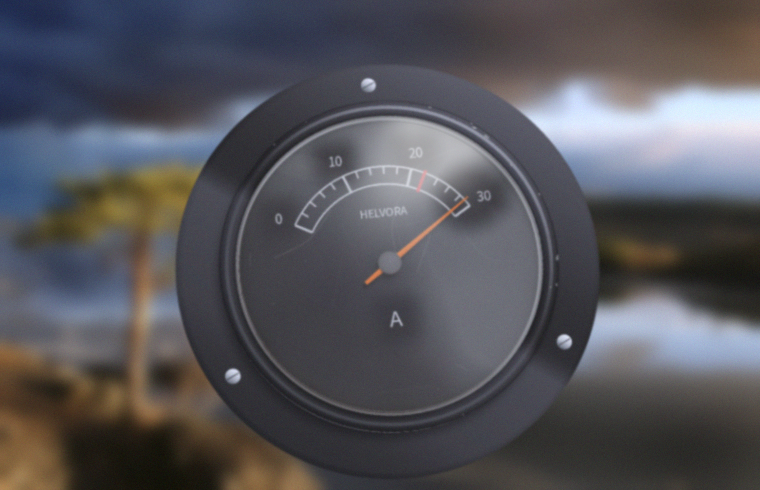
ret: 29,A
